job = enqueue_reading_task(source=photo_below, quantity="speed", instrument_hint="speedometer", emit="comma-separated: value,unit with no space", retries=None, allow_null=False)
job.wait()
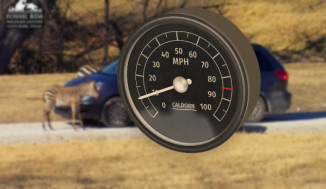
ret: 10,mph
